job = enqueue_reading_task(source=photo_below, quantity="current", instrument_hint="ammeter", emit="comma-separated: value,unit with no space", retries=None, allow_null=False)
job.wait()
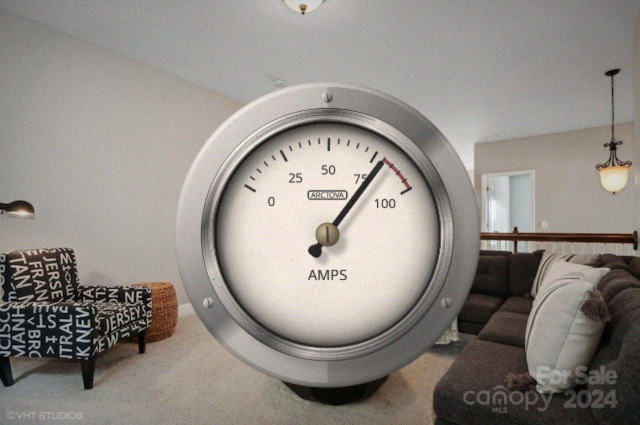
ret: 80,A
